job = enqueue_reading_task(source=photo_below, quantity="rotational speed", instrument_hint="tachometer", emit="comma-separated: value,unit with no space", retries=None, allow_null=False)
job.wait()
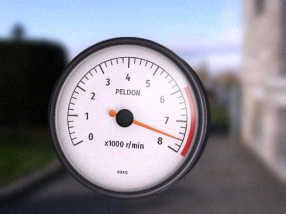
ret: 7600,rpm
